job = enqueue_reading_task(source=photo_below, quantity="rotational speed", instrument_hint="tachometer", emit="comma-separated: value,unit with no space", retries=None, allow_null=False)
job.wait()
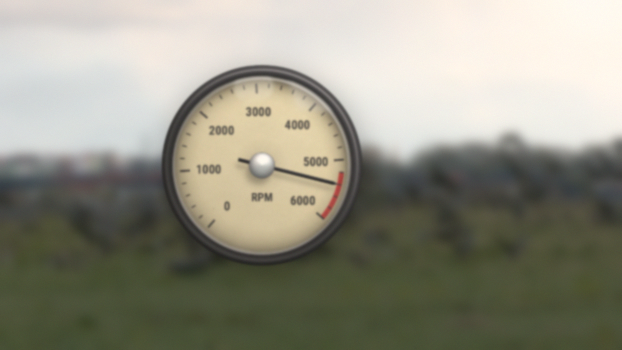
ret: 5400,rpm
